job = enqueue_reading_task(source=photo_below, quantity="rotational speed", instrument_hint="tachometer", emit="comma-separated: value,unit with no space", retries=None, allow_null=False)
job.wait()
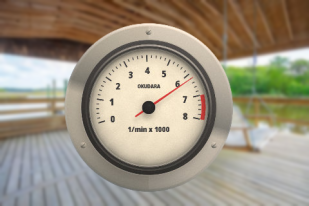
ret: 6200,rpm
